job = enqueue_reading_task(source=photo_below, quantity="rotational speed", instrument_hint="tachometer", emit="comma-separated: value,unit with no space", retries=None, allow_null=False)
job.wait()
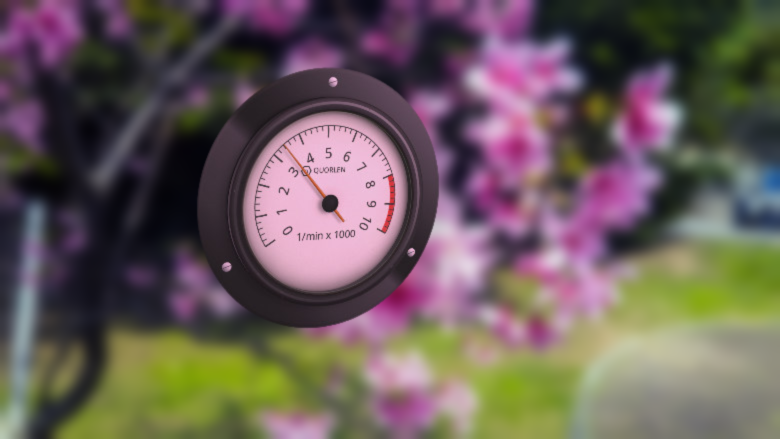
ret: 3400,rpm
